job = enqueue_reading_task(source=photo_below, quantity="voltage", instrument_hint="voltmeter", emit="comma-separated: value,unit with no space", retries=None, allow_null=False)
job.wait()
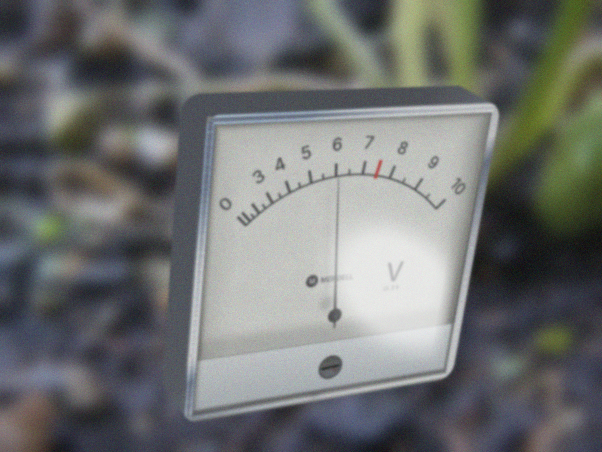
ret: 6,V
